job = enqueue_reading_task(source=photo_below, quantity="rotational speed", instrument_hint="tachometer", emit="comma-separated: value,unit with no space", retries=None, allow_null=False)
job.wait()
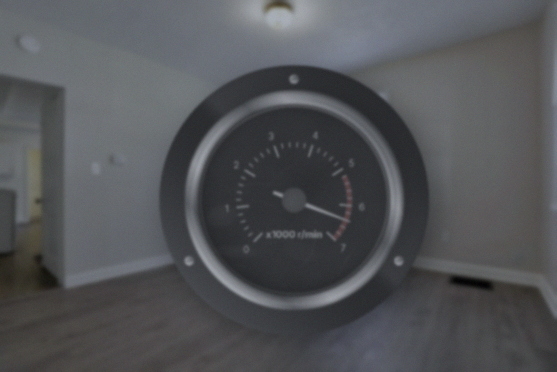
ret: 6400,rpm
